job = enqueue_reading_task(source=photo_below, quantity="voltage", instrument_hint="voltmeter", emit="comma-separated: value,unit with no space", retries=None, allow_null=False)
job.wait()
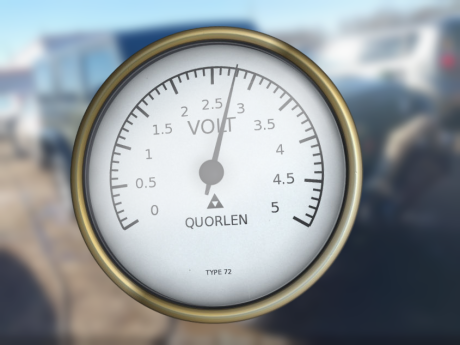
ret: 2.8,V
